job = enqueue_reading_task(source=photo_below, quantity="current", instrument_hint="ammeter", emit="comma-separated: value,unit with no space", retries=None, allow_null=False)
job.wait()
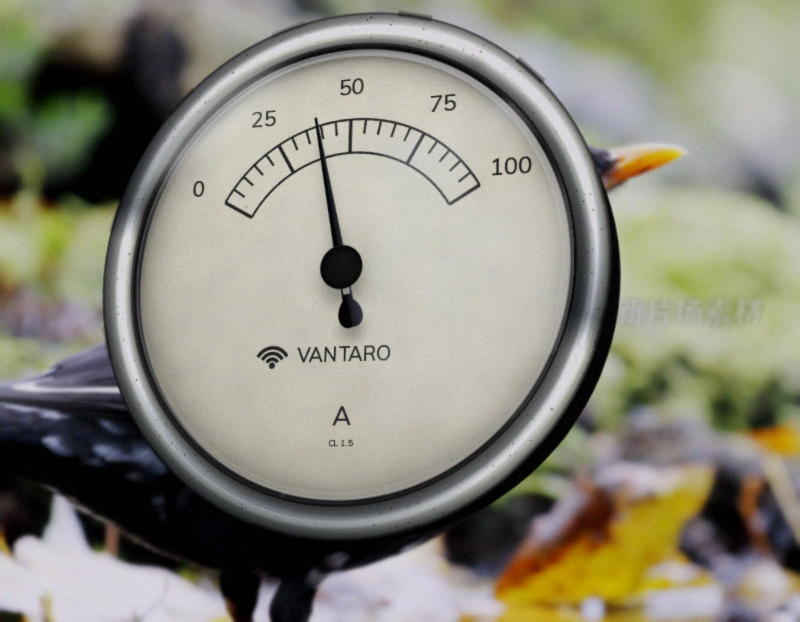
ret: 40,A
